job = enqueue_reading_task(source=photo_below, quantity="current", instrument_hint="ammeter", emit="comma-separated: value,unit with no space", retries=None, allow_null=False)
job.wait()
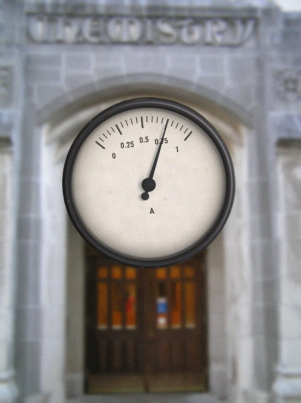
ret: 0.75,A
